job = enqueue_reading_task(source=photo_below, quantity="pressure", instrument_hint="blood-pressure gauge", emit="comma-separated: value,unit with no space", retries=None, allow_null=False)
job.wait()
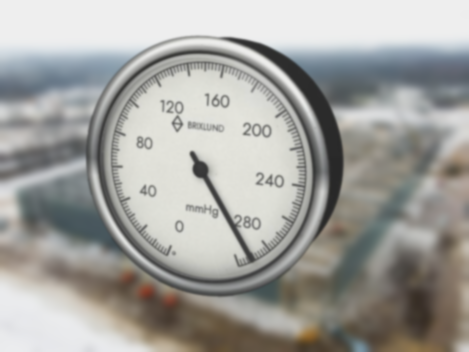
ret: 290,mmHg
